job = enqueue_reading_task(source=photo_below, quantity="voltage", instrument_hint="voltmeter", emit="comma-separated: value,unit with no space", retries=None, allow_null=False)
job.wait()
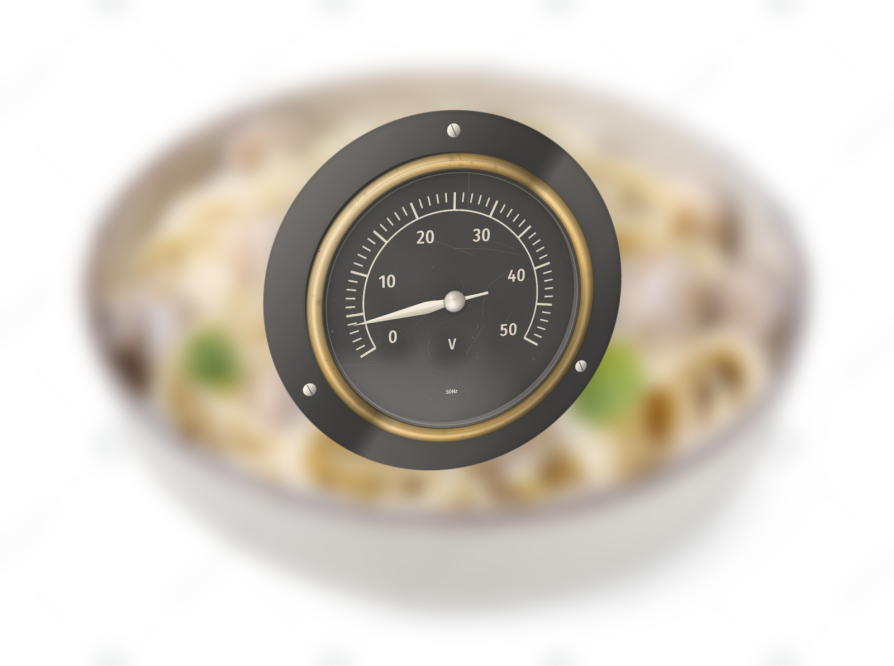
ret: 4,V
